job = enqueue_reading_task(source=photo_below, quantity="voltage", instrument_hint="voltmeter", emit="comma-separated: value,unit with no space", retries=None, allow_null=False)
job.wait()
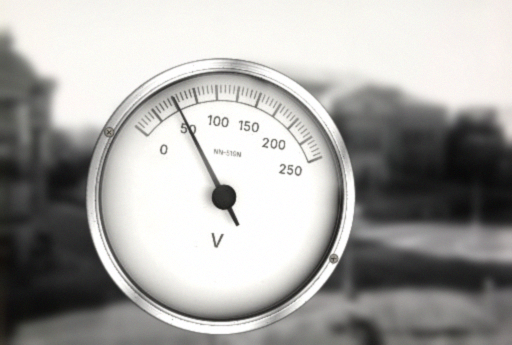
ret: 50,V
